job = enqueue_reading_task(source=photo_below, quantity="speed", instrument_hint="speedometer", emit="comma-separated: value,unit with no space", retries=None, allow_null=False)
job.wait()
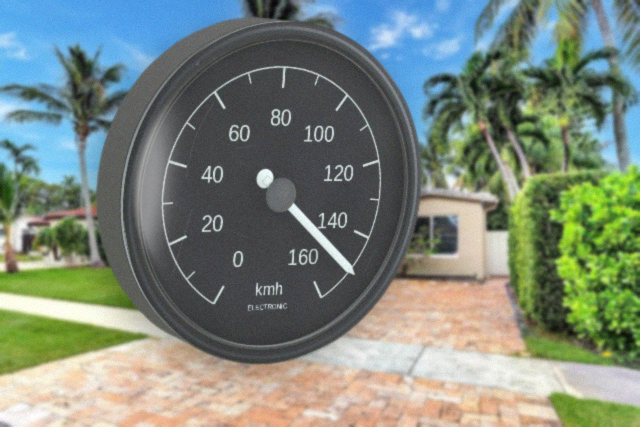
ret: 150,km/h
